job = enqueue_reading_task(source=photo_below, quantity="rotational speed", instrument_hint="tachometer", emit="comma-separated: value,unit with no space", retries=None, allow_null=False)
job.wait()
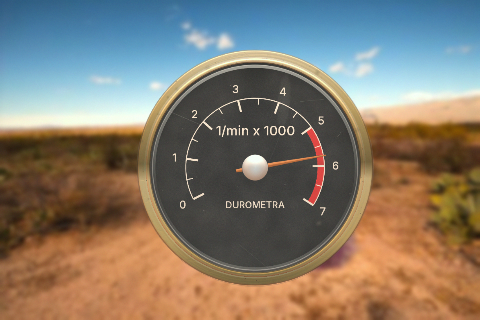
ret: 5750,rpm
